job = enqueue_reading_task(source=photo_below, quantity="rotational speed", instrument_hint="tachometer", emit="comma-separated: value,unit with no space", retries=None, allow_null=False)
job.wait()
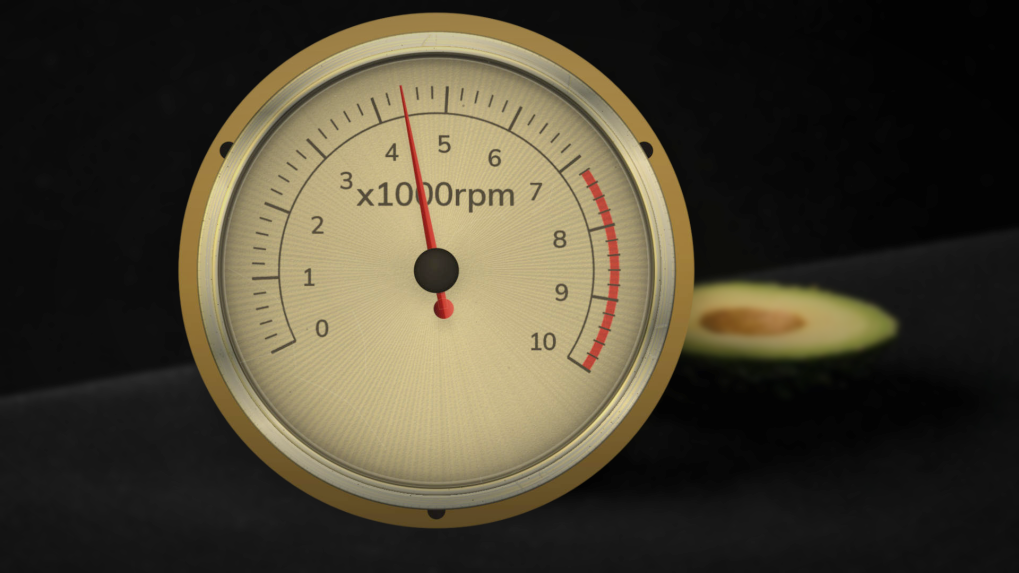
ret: 4400,rpm
